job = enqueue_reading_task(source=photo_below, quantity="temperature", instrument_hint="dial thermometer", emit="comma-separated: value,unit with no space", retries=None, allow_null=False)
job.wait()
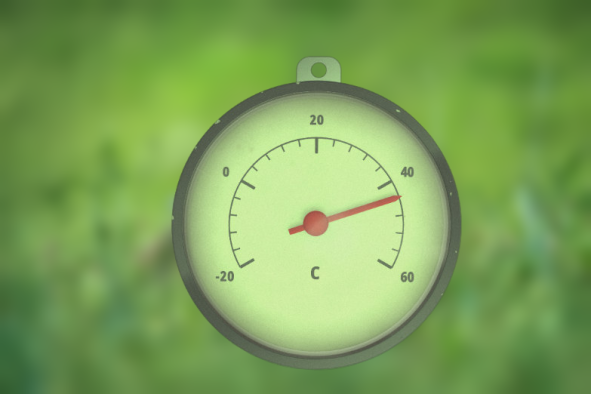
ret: 44,°C
